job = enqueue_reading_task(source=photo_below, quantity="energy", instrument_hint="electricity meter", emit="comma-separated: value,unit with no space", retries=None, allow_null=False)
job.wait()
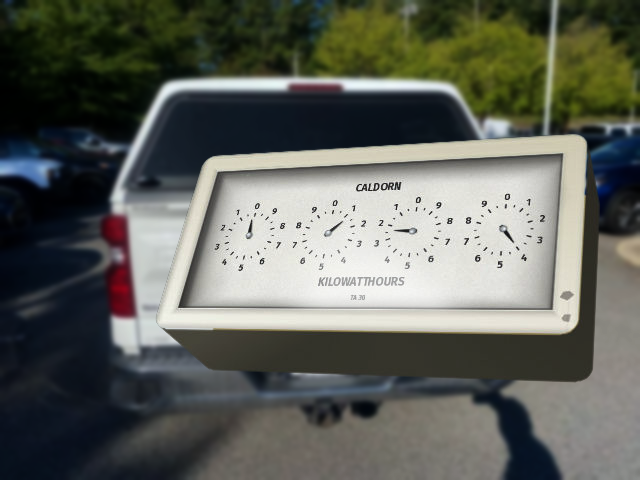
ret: 124,kWh
